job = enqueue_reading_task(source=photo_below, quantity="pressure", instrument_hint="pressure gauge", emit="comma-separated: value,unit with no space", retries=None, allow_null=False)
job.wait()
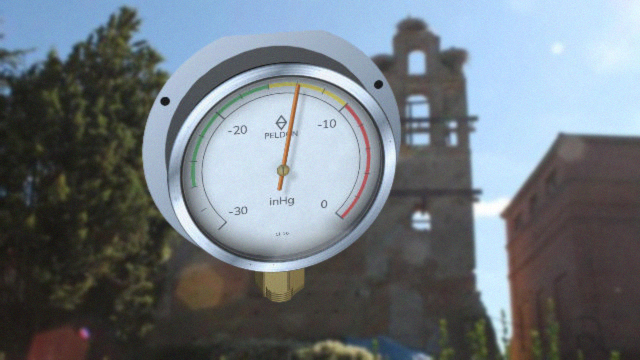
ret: -14,inHg
